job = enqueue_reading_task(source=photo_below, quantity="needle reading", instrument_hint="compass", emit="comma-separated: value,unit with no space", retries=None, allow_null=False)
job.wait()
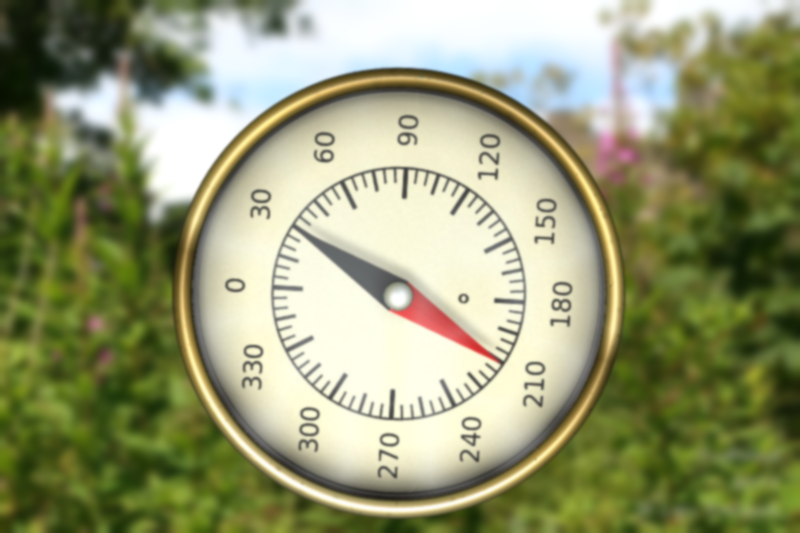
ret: 210,°
